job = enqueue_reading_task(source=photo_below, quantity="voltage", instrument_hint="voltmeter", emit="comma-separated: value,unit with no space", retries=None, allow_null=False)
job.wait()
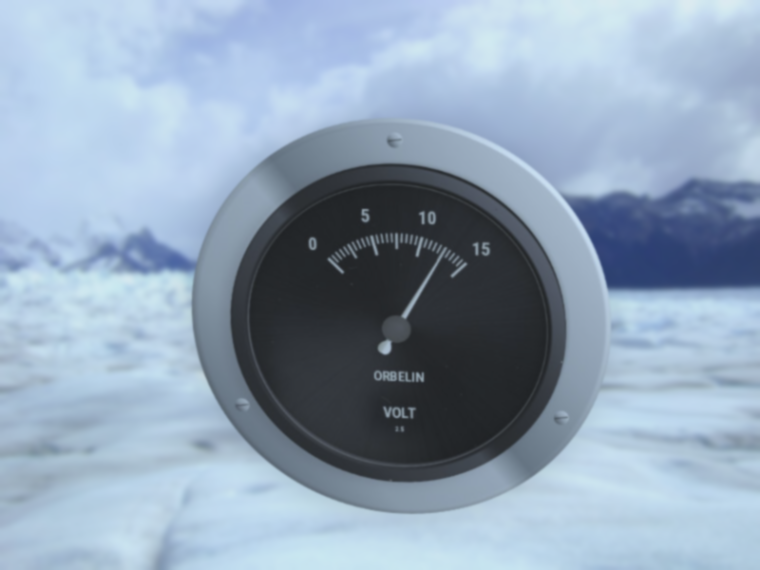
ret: 12.5,V
